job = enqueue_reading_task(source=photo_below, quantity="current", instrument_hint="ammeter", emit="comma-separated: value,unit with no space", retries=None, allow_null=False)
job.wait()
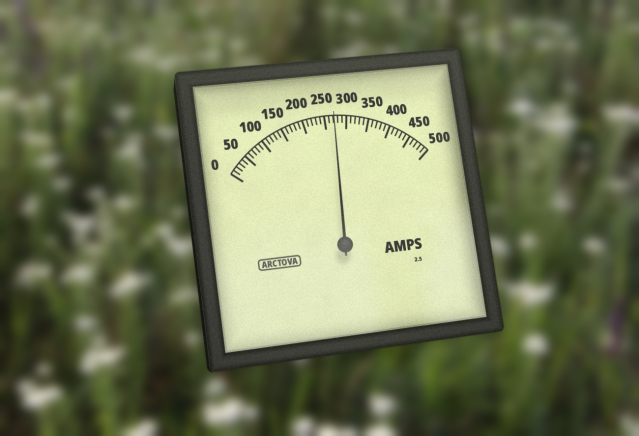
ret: 270,A
